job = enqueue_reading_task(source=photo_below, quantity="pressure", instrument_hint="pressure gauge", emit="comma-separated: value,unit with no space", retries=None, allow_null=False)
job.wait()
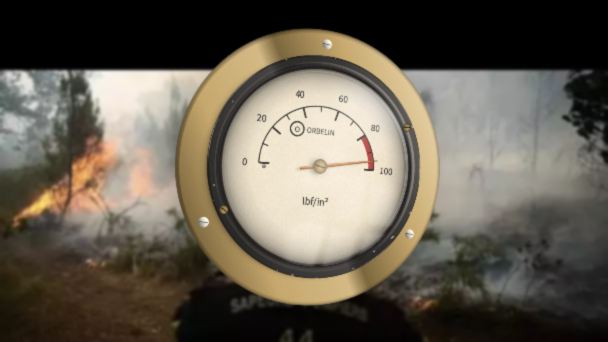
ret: 95,psi
